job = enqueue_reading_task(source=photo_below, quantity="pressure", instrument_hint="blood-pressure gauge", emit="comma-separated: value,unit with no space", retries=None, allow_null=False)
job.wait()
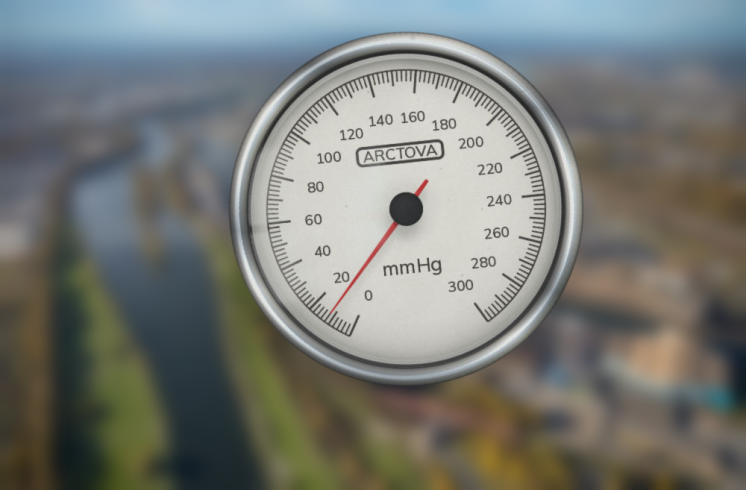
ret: 12,mmHg
